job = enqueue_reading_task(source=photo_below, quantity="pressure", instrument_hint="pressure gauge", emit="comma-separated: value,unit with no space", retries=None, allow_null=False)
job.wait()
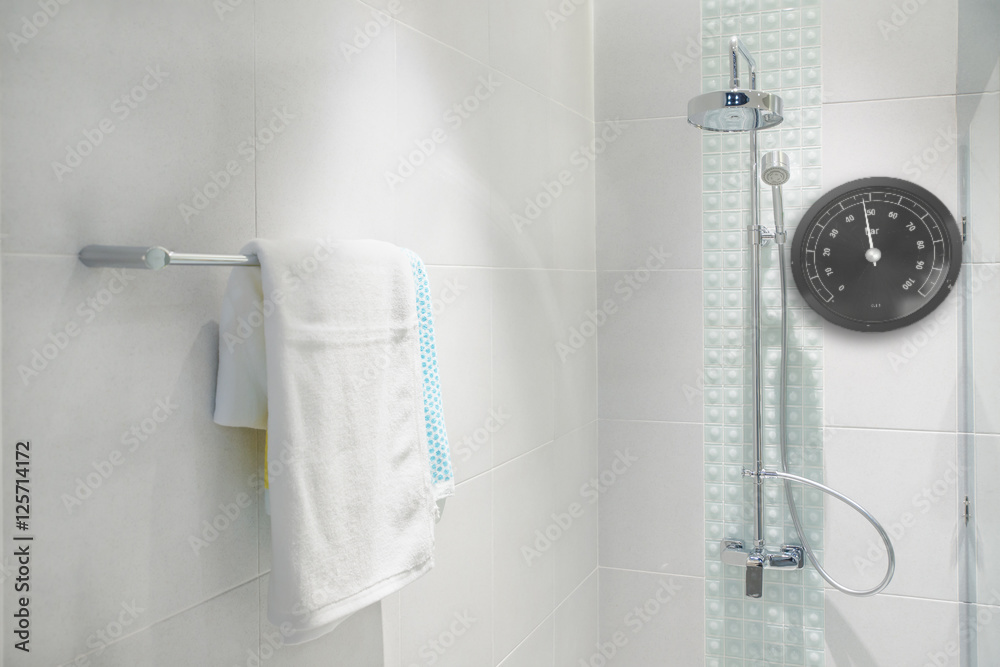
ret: 47.5,bar
